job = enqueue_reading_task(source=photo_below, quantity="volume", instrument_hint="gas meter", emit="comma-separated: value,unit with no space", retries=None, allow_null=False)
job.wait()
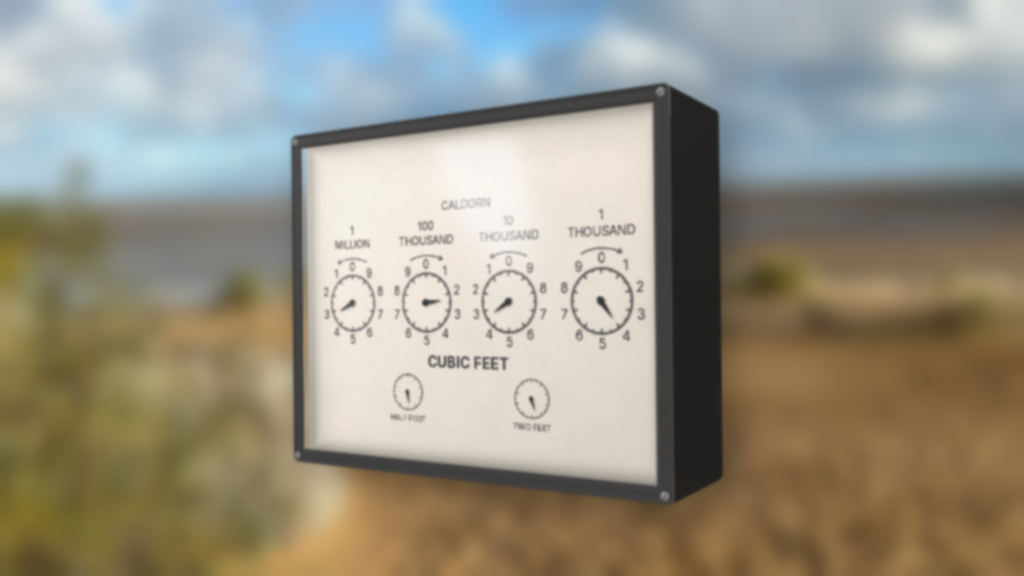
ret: 323400,ft³
